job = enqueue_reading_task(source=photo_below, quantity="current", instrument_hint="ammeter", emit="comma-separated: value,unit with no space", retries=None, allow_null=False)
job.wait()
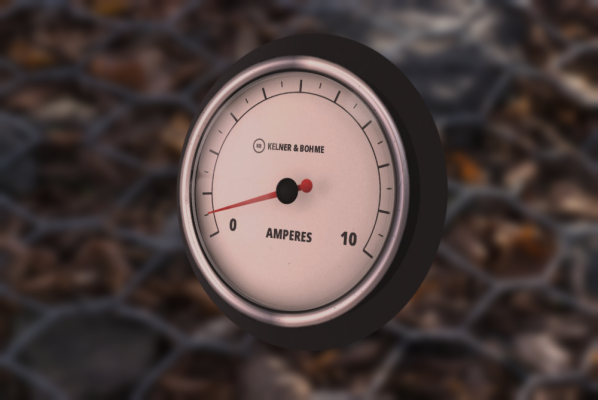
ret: 0.5,A
